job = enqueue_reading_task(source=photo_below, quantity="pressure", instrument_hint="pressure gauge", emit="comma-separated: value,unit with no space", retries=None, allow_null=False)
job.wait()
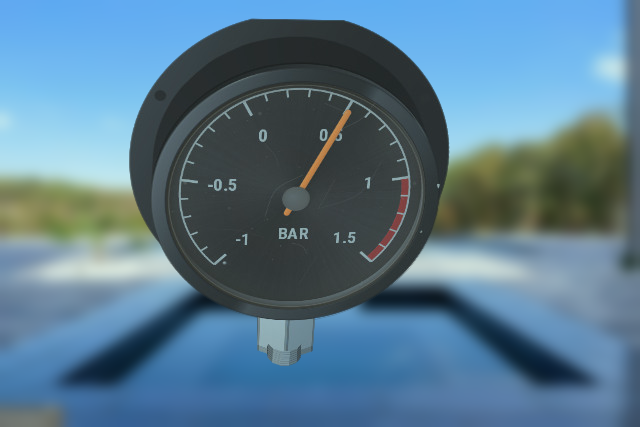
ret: 0.5,bar
